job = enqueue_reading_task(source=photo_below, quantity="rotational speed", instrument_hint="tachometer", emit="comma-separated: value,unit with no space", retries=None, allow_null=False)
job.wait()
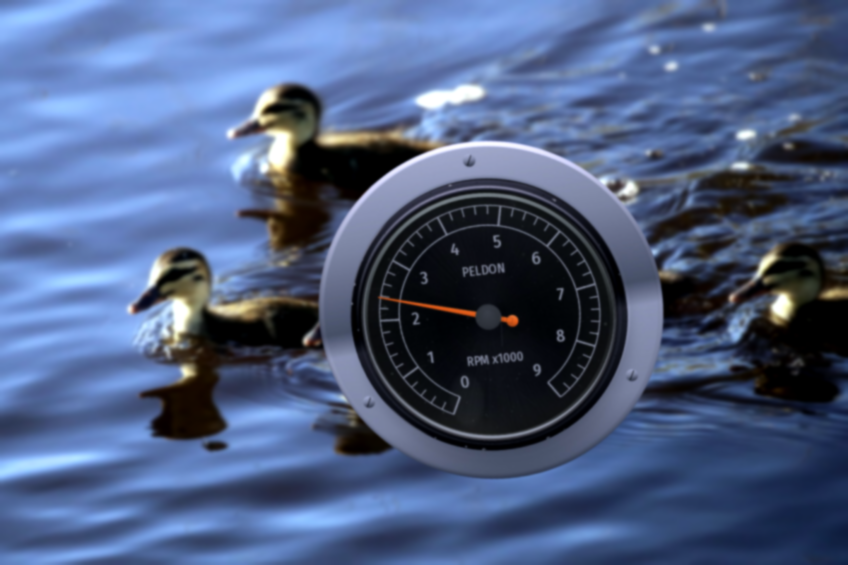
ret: 2400,rpm
